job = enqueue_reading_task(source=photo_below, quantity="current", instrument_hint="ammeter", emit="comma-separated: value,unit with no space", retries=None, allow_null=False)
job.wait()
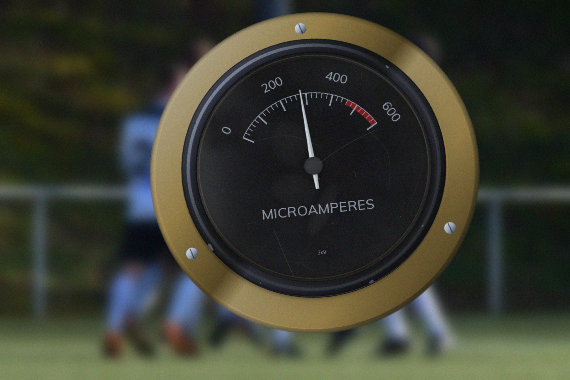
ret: 280,µA
